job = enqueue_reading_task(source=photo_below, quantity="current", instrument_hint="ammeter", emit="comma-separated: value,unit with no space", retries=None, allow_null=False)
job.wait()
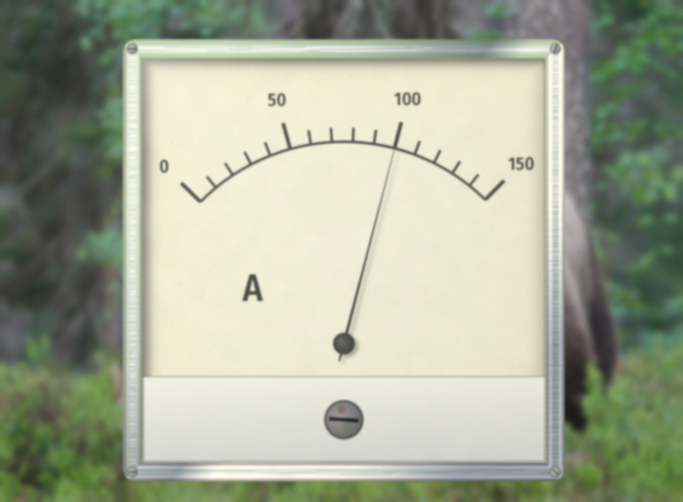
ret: 100,A
